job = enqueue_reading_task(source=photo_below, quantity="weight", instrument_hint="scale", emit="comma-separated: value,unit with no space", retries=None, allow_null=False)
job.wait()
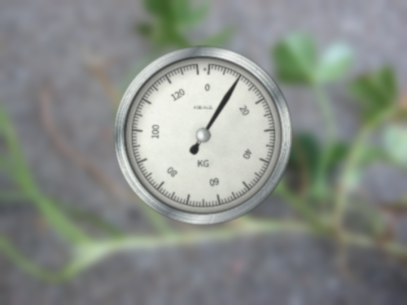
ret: 10,kg
